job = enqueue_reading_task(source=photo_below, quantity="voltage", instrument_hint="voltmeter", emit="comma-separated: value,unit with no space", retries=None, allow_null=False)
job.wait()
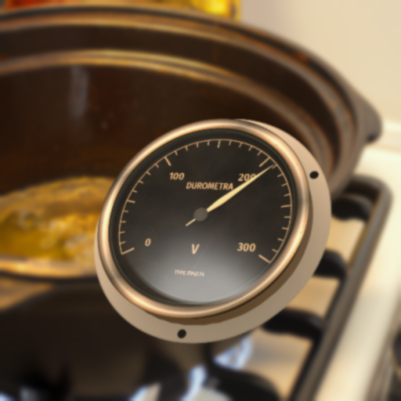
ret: 210,V
